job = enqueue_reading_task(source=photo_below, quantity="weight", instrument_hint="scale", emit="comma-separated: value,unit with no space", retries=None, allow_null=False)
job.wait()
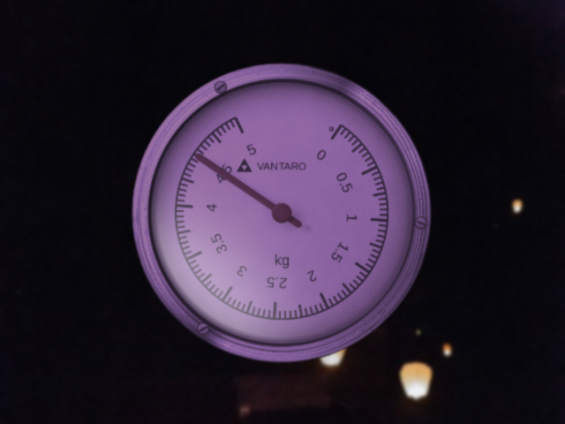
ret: 4.5,kg
